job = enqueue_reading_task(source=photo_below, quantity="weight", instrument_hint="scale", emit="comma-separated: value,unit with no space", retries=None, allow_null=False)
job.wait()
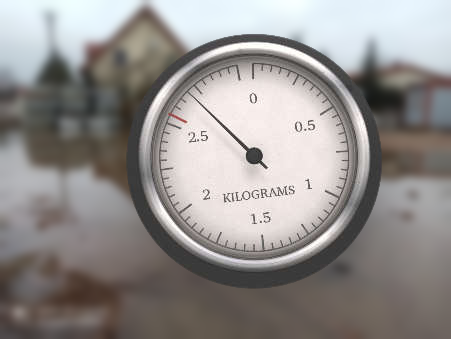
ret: 2.7,kg
